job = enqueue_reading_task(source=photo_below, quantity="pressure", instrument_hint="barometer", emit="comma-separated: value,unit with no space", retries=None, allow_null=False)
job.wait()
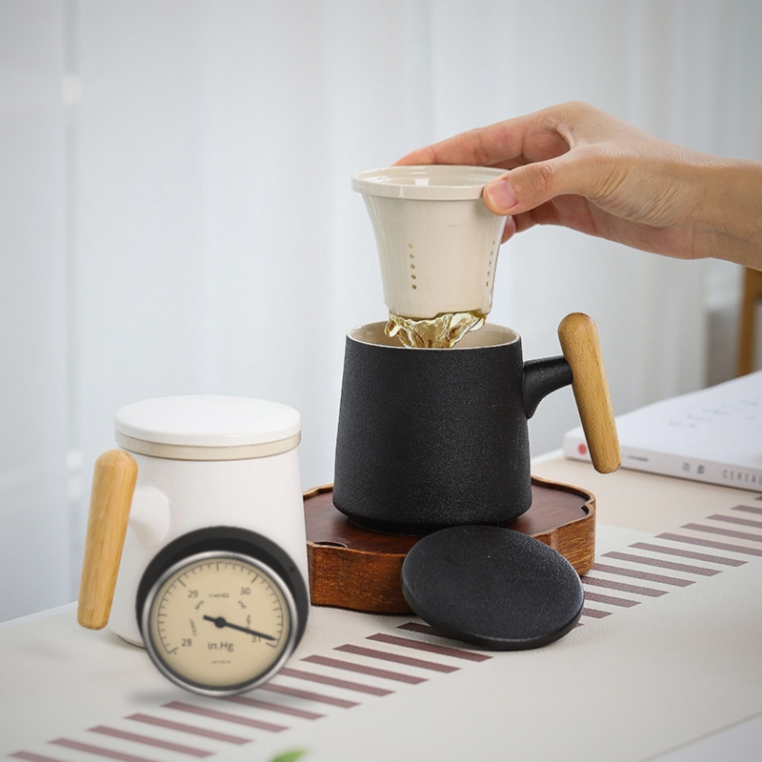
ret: 30.9,inHg
